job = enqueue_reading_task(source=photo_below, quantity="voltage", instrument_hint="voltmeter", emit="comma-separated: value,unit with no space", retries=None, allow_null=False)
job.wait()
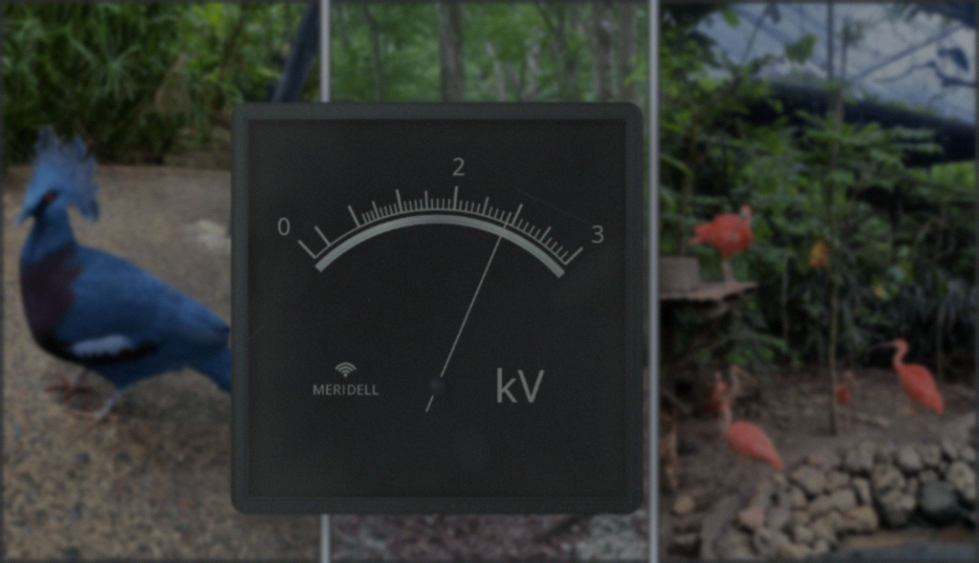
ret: 2.45,kV
